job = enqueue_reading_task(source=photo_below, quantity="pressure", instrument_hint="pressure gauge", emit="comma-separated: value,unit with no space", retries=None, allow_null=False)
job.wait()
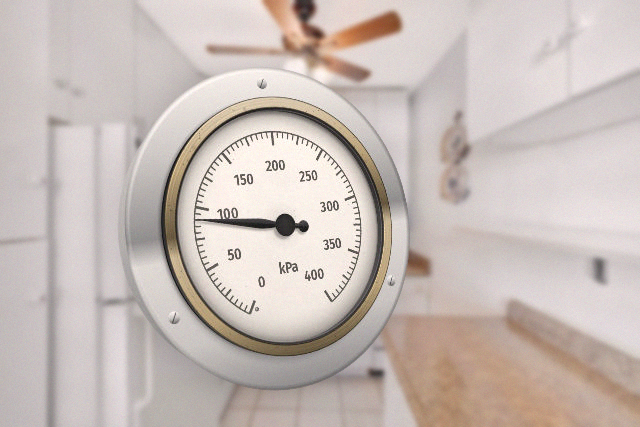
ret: 90,kPa
